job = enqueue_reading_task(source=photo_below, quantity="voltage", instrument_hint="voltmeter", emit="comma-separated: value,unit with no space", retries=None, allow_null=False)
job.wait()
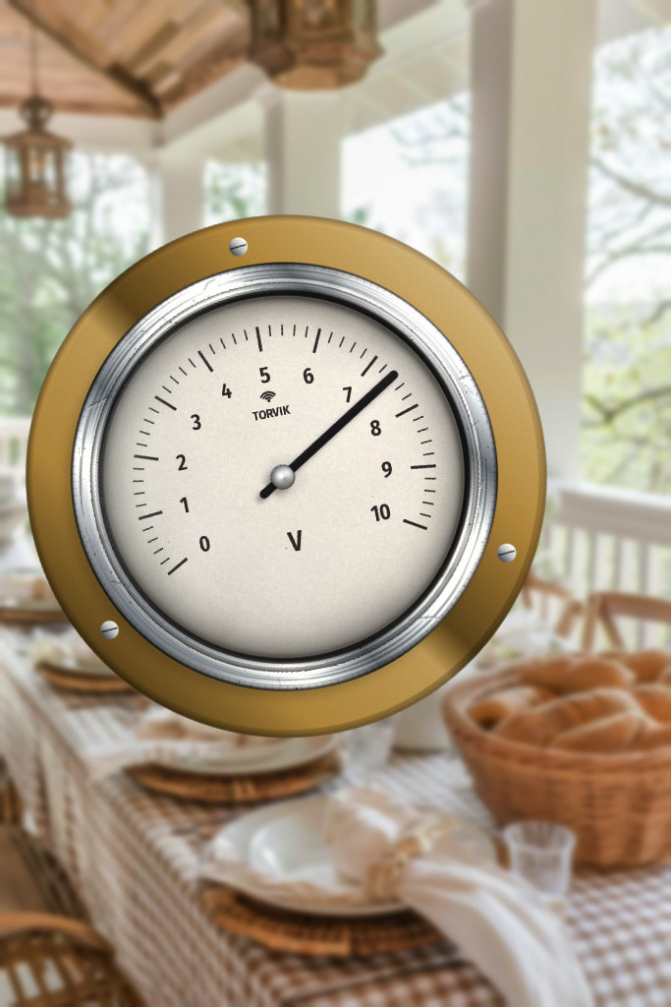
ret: 7.4,V
